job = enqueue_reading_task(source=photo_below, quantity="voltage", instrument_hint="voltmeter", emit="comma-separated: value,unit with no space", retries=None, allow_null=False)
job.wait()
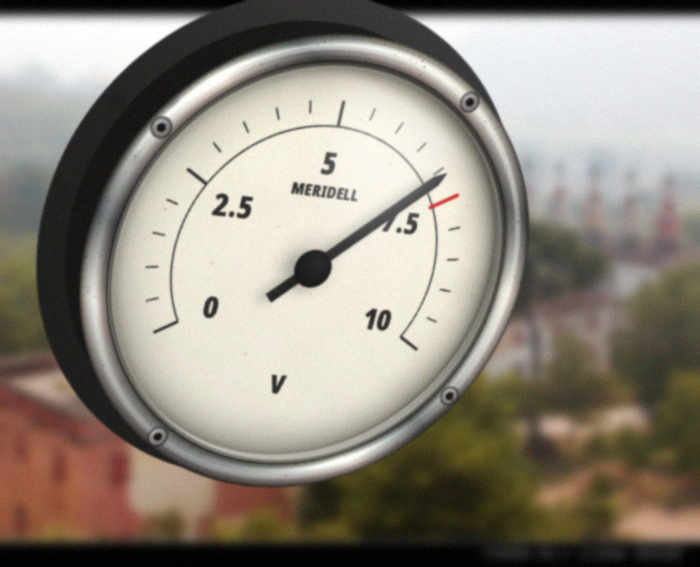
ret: 7,V
